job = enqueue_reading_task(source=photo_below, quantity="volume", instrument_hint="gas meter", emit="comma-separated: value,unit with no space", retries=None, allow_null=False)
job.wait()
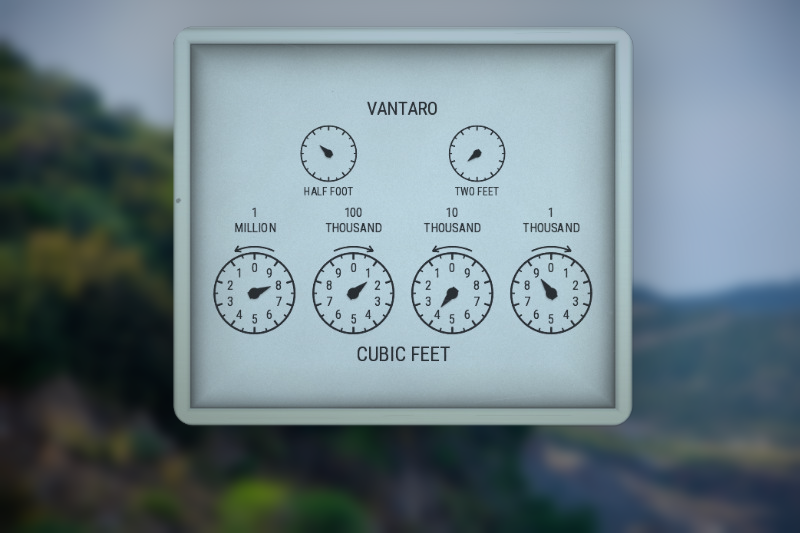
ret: 813900,ft³
